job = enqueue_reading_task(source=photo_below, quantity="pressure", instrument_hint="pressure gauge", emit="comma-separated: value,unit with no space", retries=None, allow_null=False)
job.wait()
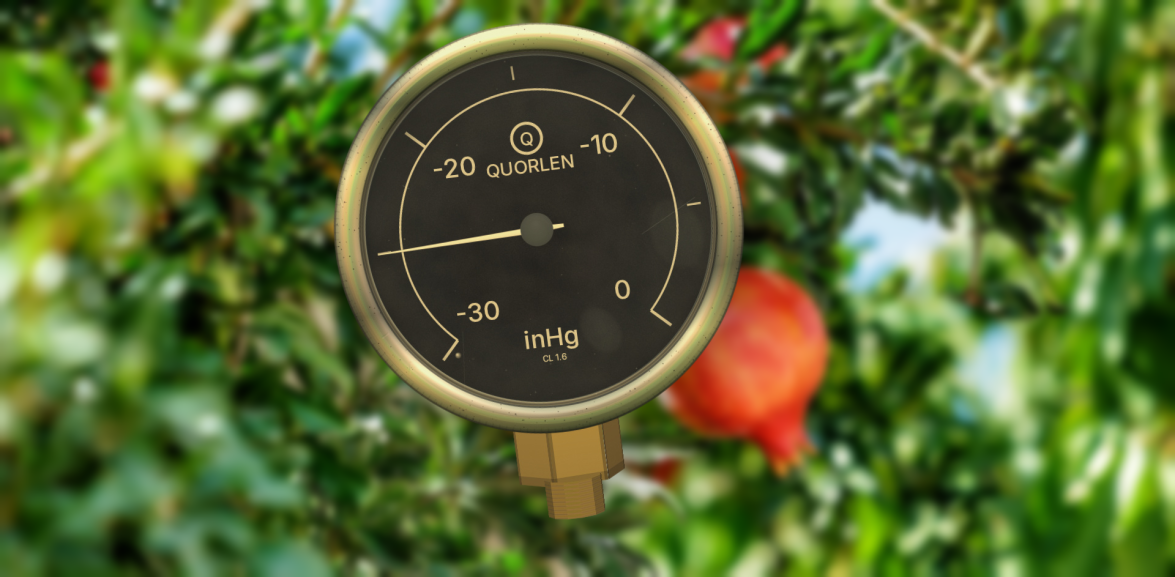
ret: -25,inHg
